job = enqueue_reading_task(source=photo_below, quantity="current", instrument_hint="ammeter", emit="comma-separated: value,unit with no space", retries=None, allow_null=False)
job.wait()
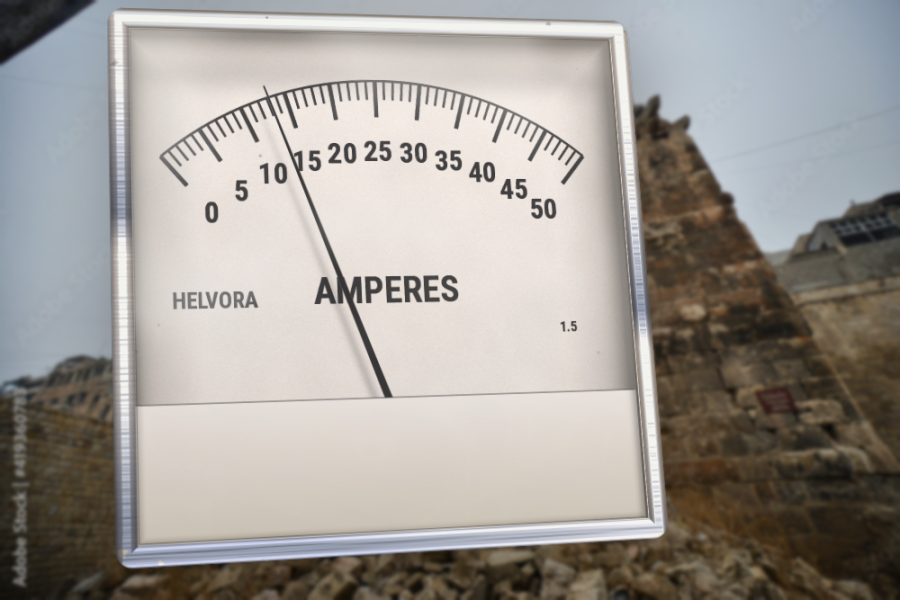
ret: 13,A
